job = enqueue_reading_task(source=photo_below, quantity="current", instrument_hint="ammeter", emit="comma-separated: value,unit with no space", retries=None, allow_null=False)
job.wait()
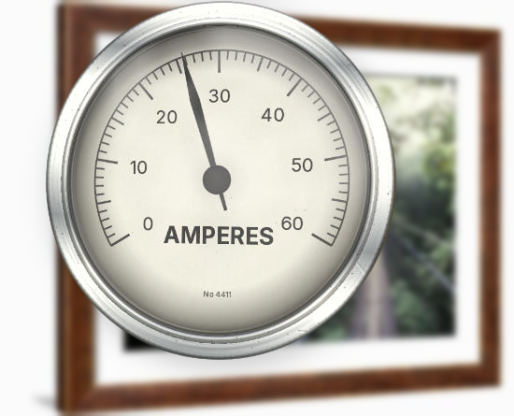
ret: 26,A
